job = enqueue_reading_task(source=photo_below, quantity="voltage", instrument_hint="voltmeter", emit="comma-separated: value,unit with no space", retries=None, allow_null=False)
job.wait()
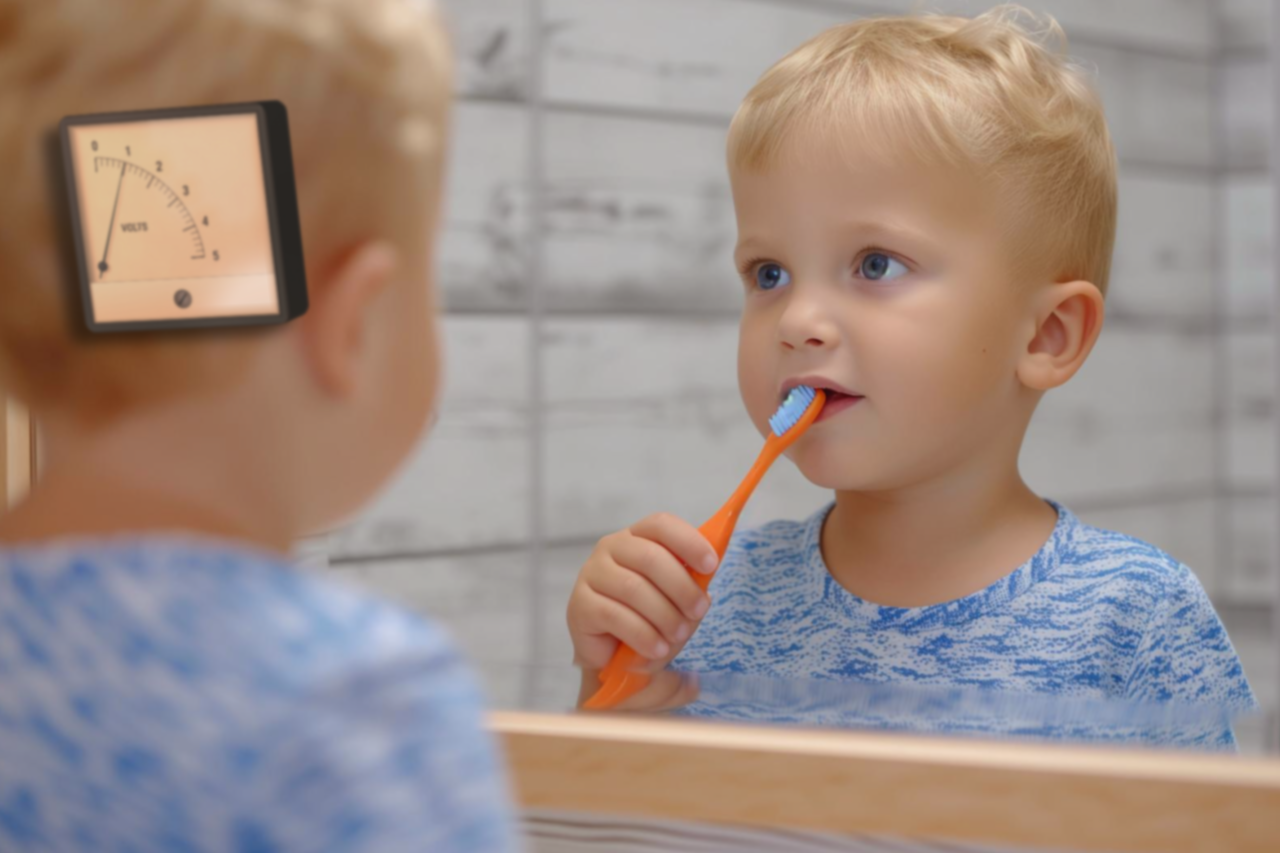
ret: 1,V
